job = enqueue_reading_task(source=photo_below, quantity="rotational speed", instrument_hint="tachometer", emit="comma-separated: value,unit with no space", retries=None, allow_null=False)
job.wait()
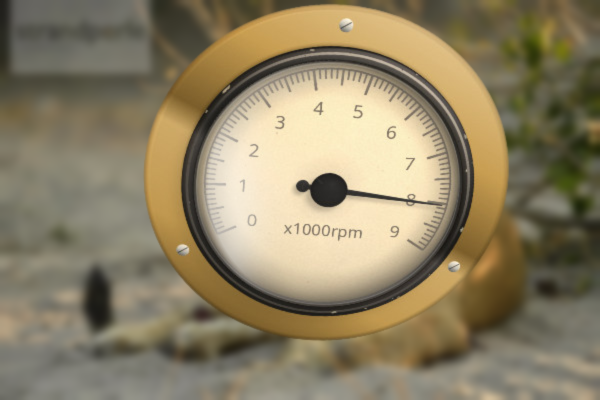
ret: 8000,rpm
